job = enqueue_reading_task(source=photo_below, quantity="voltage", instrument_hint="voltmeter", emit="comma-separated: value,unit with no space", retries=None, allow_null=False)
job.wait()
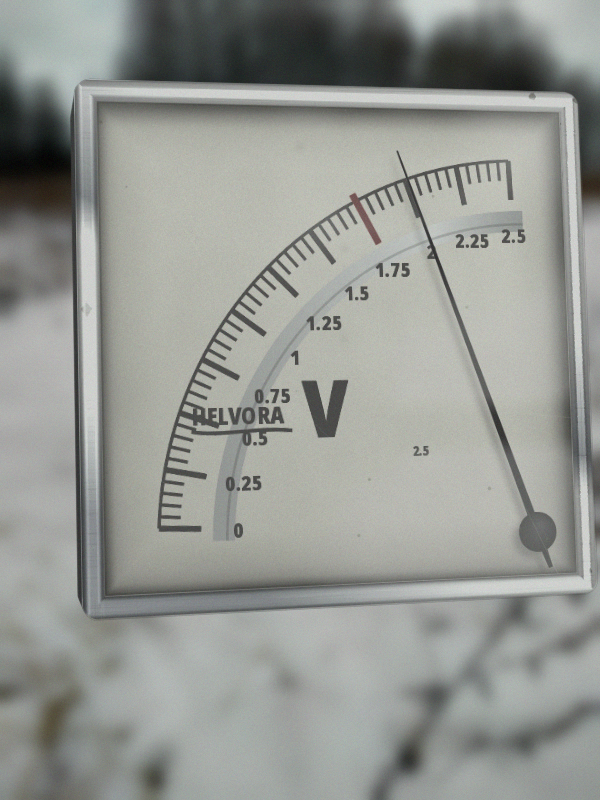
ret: 2,V
